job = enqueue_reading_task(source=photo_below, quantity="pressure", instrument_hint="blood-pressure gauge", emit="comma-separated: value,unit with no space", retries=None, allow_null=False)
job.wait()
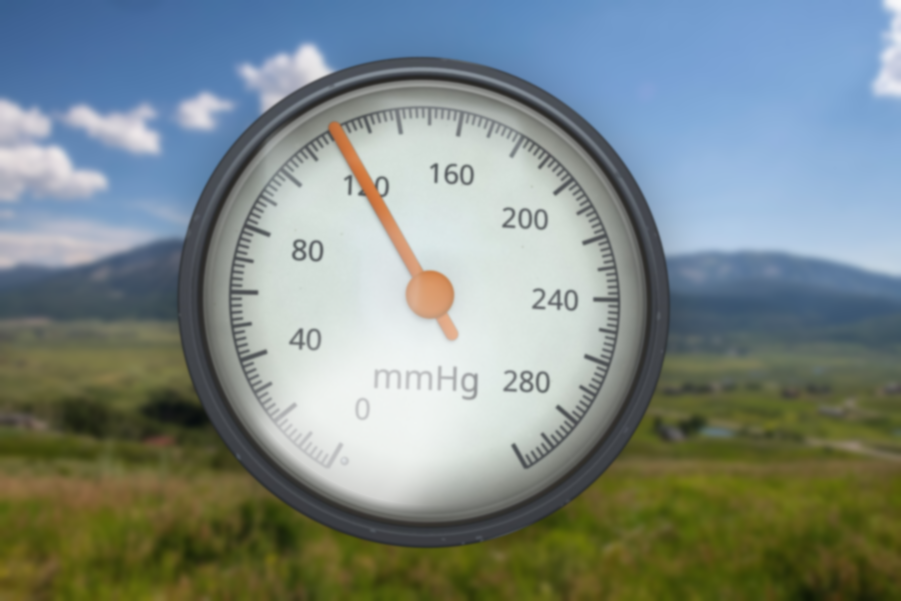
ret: 120,mmHg
